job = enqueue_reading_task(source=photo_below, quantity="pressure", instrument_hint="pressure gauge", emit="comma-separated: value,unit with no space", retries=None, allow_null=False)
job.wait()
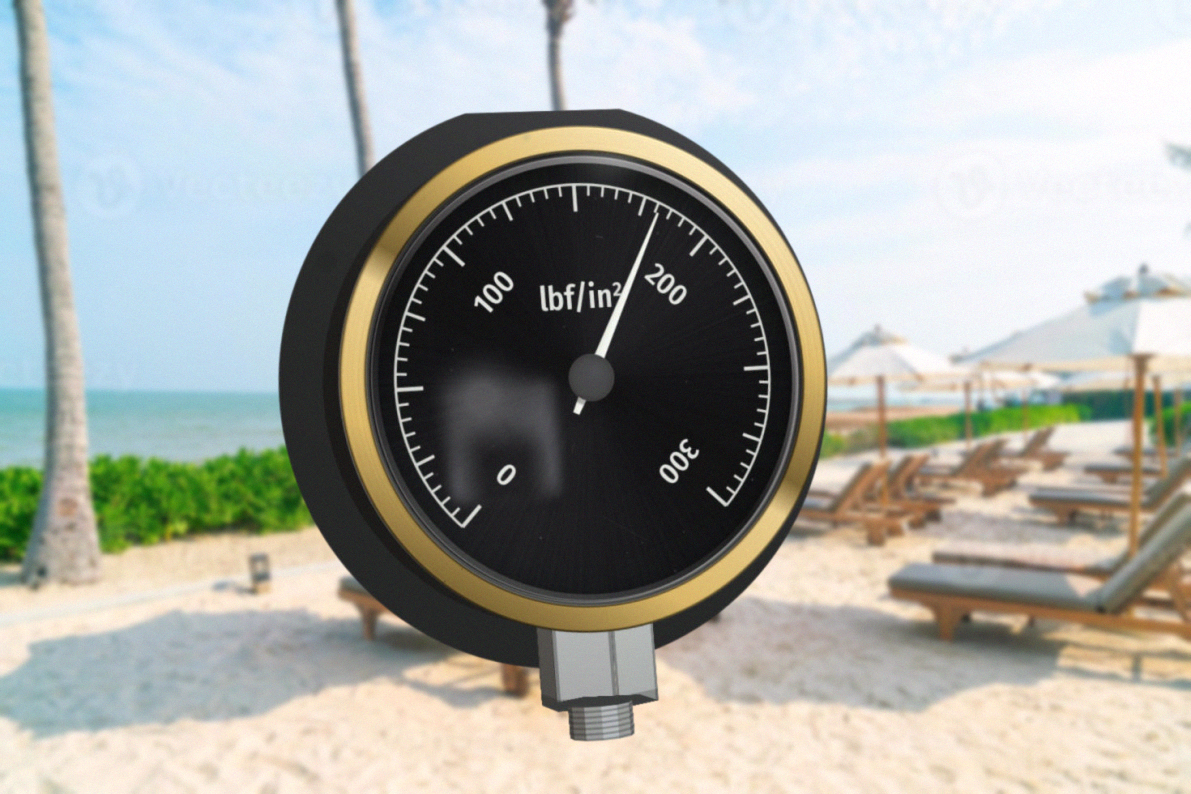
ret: 180,psi
